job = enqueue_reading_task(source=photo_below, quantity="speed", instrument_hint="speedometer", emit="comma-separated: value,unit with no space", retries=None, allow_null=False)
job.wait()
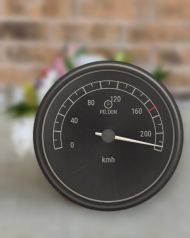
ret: 215,km/h
